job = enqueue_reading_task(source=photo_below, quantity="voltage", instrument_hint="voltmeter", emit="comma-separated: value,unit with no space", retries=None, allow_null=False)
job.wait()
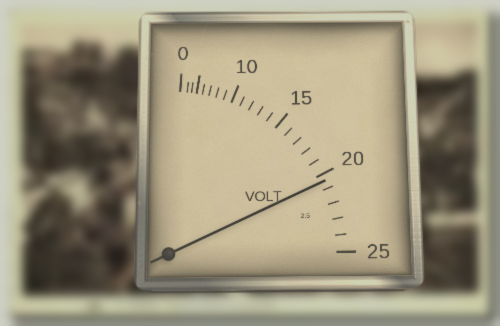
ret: 20.5,V
